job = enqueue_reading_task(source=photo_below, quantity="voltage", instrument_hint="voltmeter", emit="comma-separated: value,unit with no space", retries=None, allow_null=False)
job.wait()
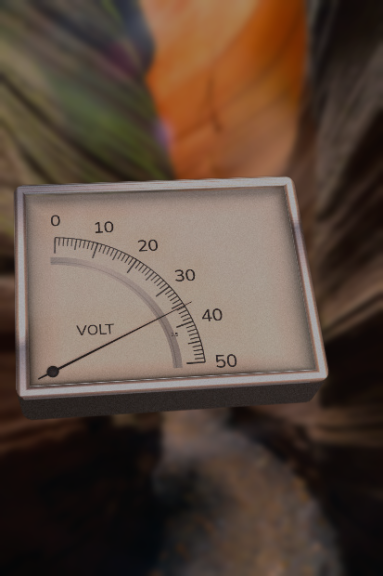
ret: 36,V
